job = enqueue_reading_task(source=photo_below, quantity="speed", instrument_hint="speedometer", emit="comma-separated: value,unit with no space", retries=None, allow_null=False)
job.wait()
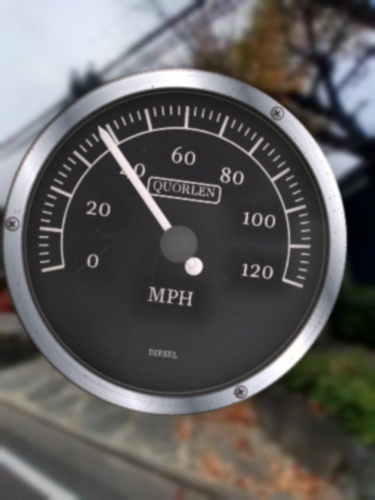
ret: 38,mph
